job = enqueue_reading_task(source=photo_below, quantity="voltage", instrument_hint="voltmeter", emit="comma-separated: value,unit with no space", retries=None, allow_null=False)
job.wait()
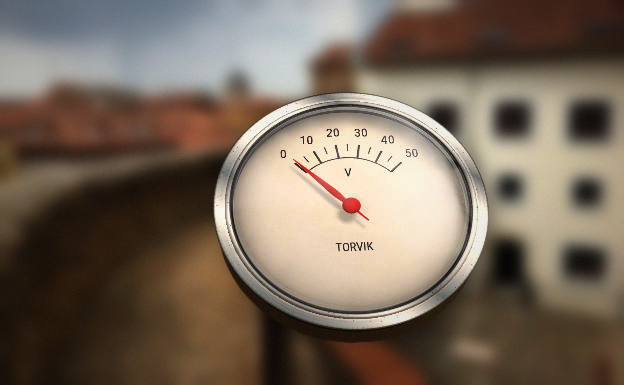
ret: 0,V
